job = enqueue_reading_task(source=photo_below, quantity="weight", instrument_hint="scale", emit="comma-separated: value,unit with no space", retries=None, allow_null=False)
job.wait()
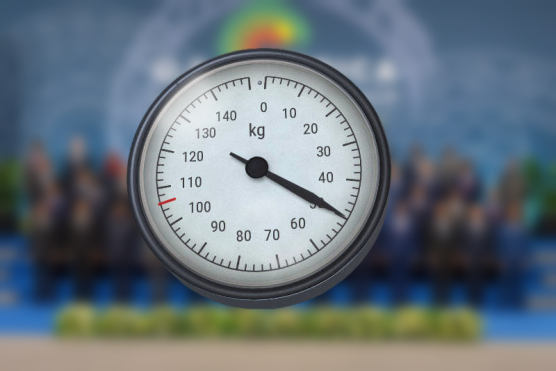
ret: 50,kg
